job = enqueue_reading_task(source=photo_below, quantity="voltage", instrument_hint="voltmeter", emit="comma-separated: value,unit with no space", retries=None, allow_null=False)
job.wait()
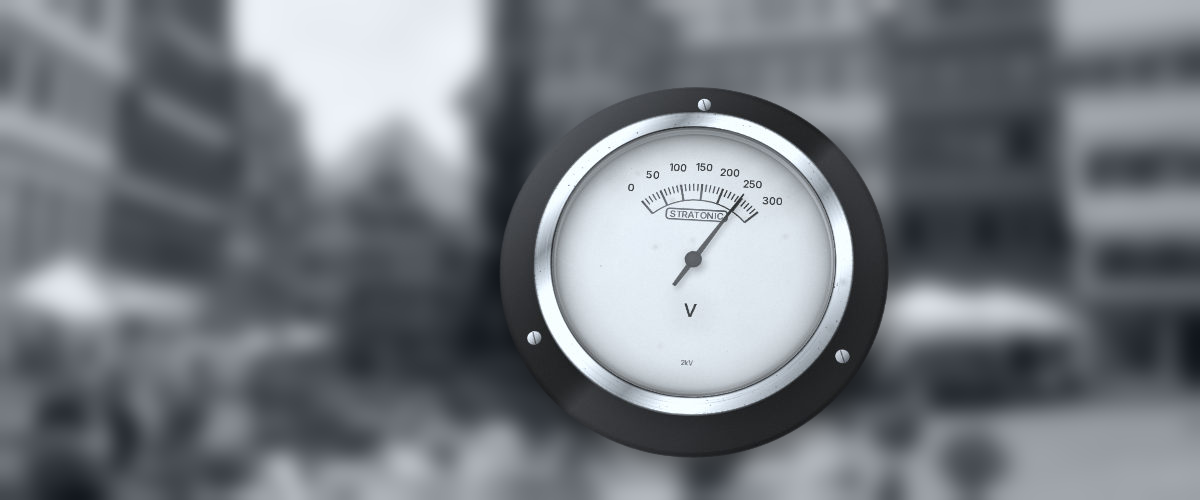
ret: 250,V
